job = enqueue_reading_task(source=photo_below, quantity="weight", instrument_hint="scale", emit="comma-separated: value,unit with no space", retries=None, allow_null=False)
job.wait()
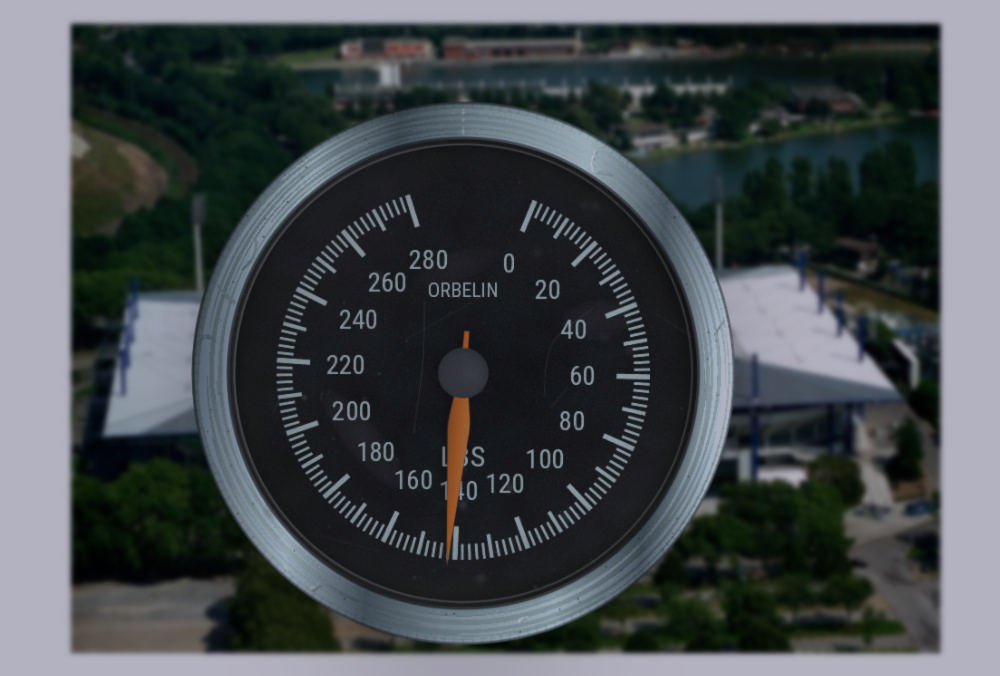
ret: 142,lb
